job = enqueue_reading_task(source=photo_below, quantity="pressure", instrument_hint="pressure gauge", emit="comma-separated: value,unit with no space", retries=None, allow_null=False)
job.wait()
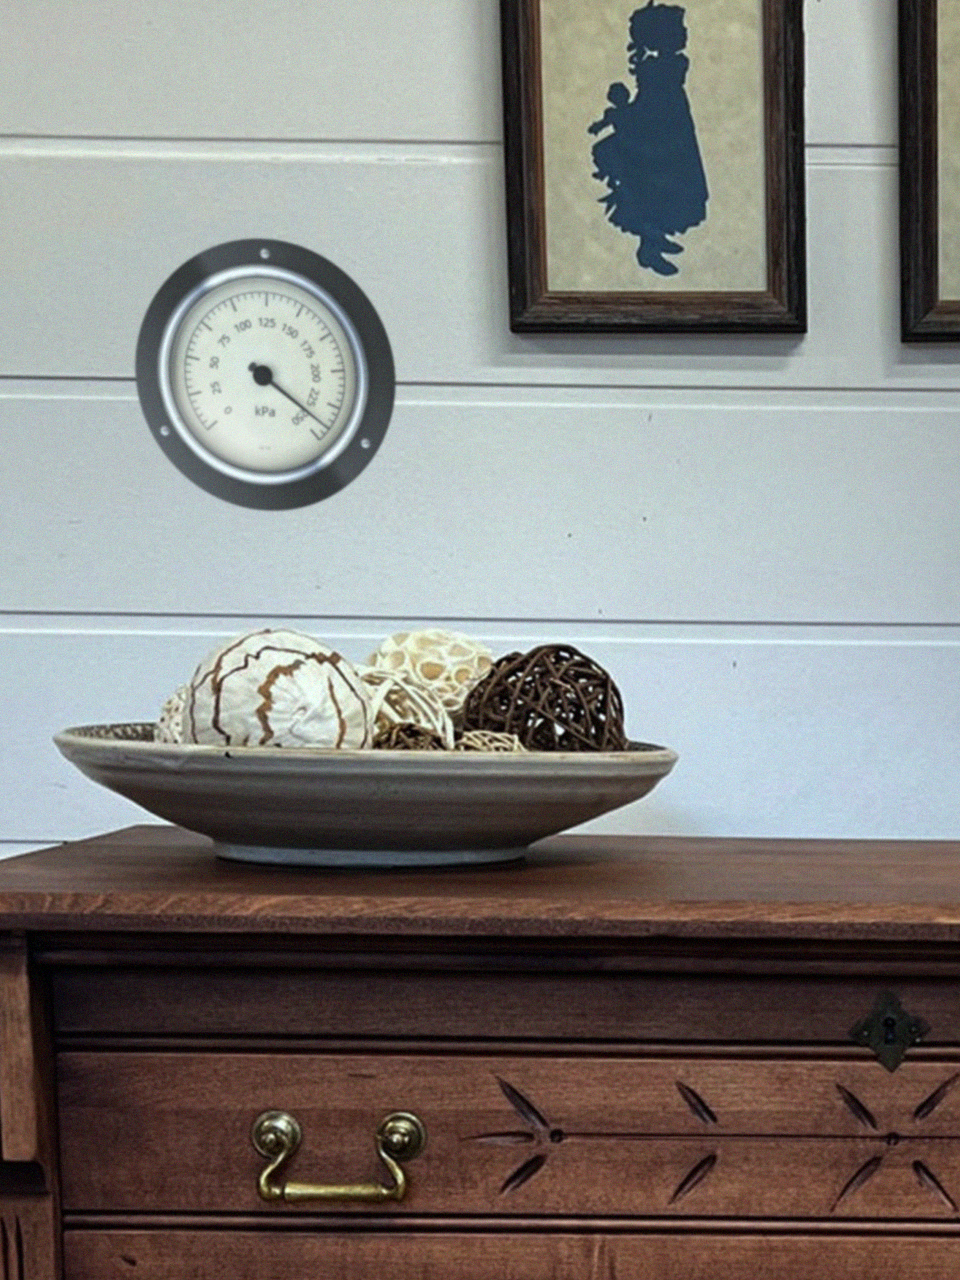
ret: 240,kPa
